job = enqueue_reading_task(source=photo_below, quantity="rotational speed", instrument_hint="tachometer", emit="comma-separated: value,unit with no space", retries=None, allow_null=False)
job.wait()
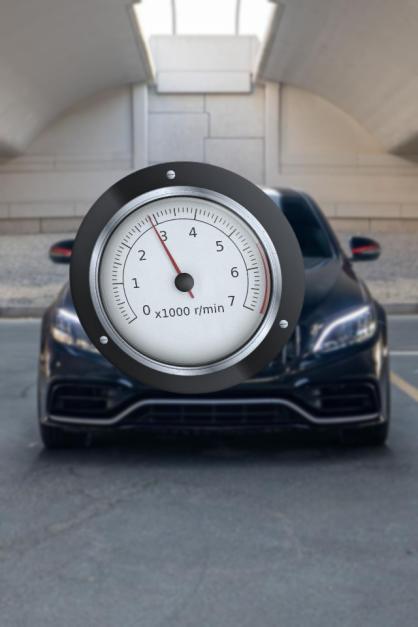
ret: 2900,rpm
